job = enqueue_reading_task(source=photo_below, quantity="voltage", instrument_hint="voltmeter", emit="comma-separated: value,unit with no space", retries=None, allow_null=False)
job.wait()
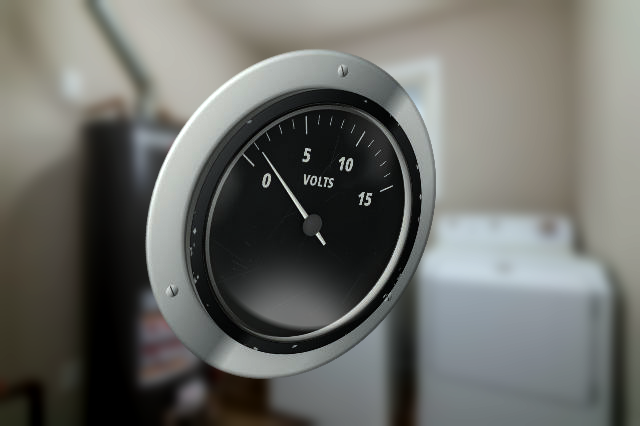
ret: 1,V
